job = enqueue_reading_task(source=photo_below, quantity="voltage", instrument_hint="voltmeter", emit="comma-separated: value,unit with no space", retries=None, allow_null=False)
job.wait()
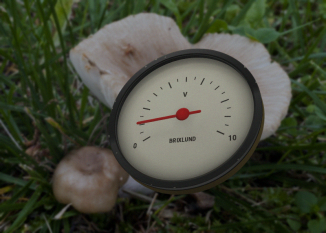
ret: 1,V
